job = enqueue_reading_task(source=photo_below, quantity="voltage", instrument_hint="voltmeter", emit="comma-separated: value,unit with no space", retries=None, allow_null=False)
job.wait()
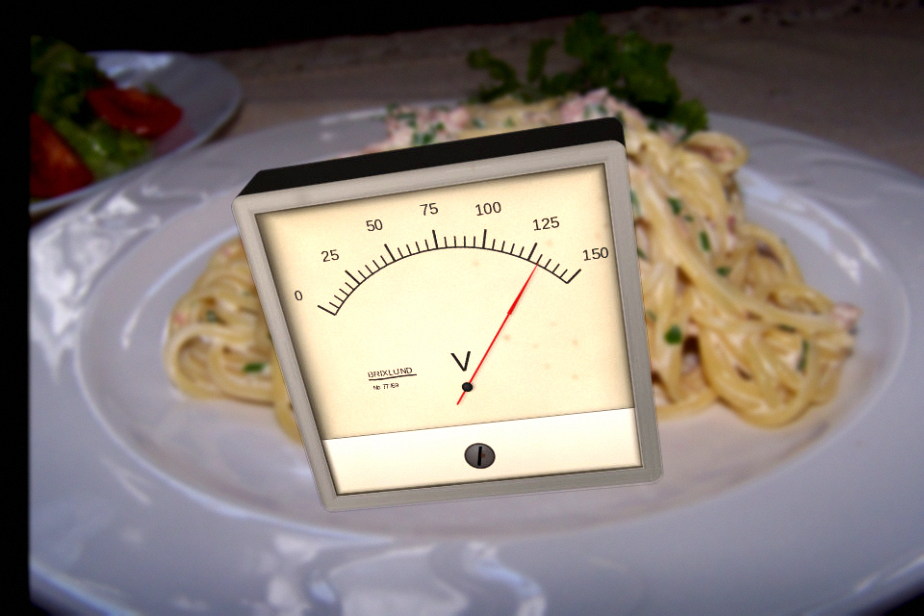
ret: 130,V
